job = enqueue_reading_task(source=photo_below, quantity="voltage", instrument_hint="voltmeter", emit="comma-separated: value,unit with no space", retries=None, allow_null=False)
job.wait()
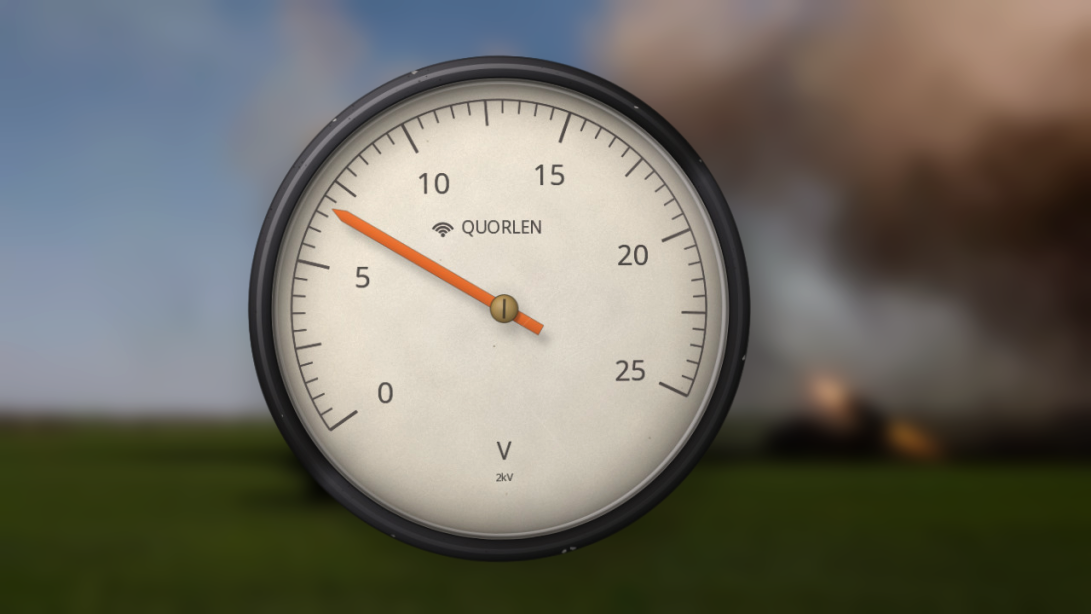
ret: 6.75,V
